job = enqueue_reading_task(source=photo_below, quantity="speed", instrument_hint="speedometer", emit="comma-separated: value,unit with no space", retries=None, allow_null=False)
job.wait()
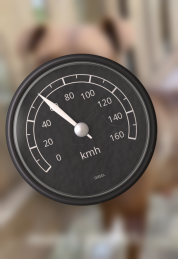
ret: 60,km/h
